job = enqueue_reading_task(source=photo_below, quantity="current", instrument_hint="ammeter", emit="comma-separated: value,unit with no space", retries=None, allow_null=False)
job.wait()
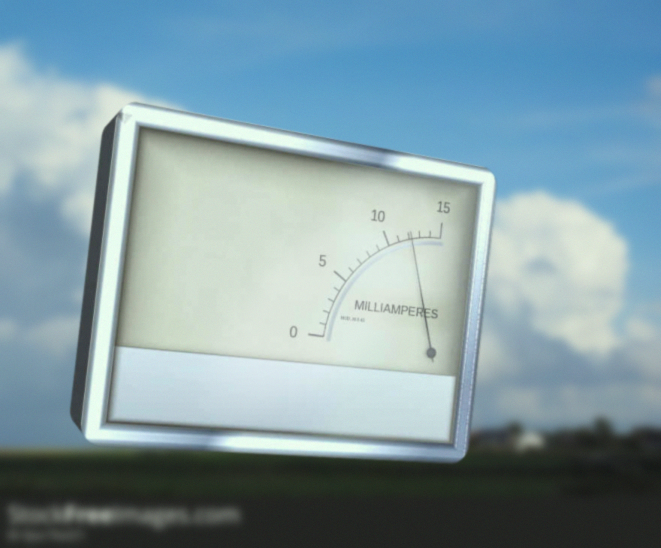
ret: 12,mA
